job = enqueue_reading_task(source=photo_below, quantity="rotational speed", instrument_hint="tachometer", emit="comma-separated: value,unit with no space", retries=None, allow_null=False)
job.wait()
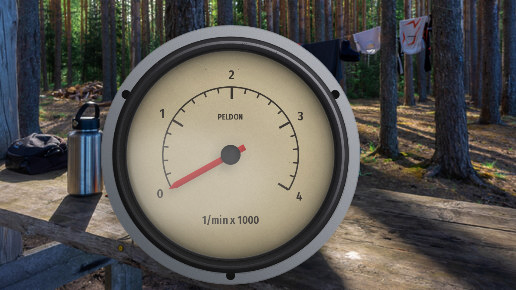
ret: 0,rpm
